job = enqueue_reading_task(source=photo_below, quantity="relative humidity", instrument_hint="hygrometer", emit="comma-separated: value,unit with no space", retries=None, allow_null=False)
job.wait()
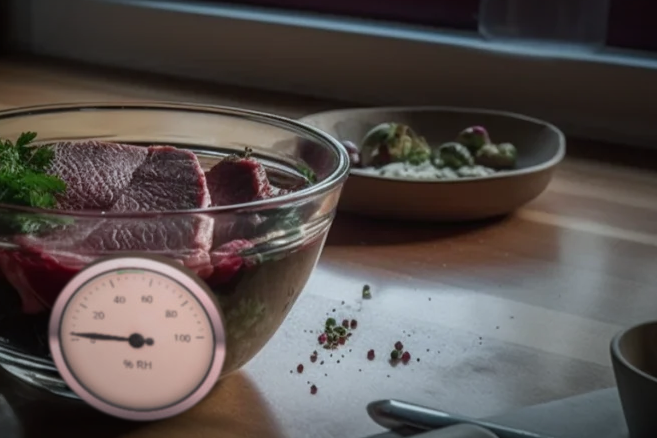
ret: 4,%
